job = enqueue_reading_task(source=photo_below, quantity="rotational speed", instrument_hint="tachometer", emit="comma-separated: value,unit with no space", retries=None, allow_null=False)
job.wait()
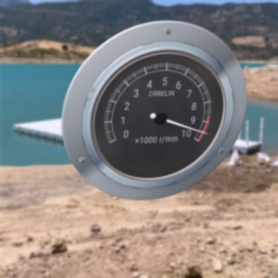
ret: 9500,rpm
